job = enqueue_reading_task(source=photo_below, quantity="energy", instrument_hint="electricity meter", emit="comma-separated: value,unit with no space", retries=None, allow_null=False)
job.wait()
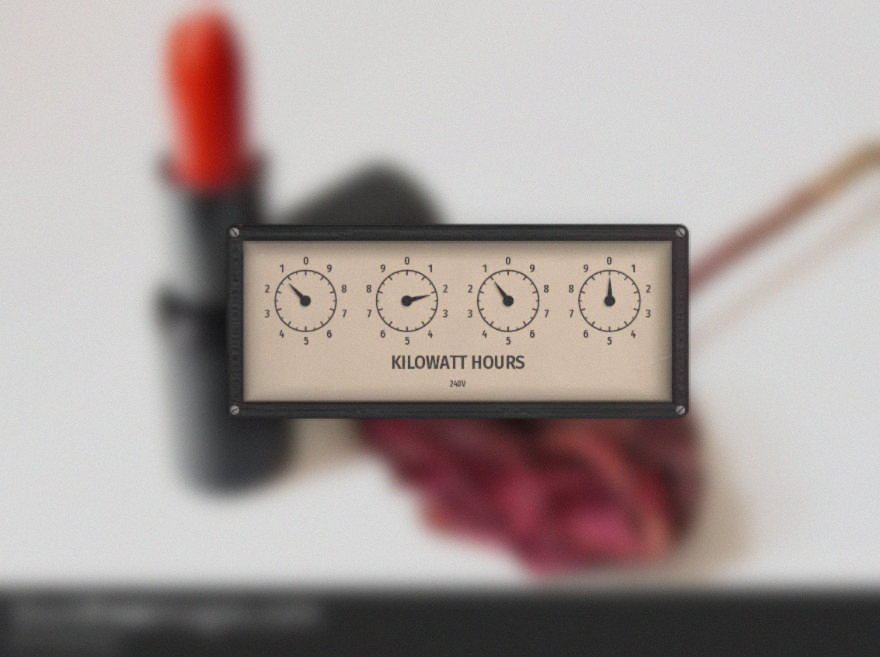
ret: 1210,kWh
